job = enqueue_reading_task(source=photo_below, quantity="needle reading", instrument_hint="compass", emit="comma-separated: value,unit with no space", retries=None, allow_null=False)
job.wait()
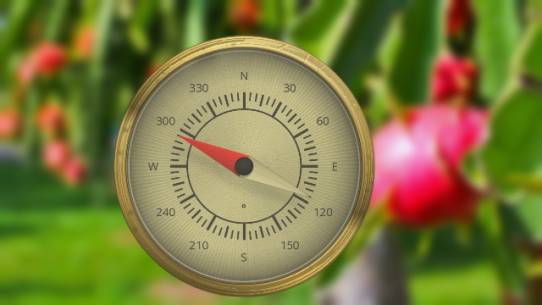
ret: 295,°
